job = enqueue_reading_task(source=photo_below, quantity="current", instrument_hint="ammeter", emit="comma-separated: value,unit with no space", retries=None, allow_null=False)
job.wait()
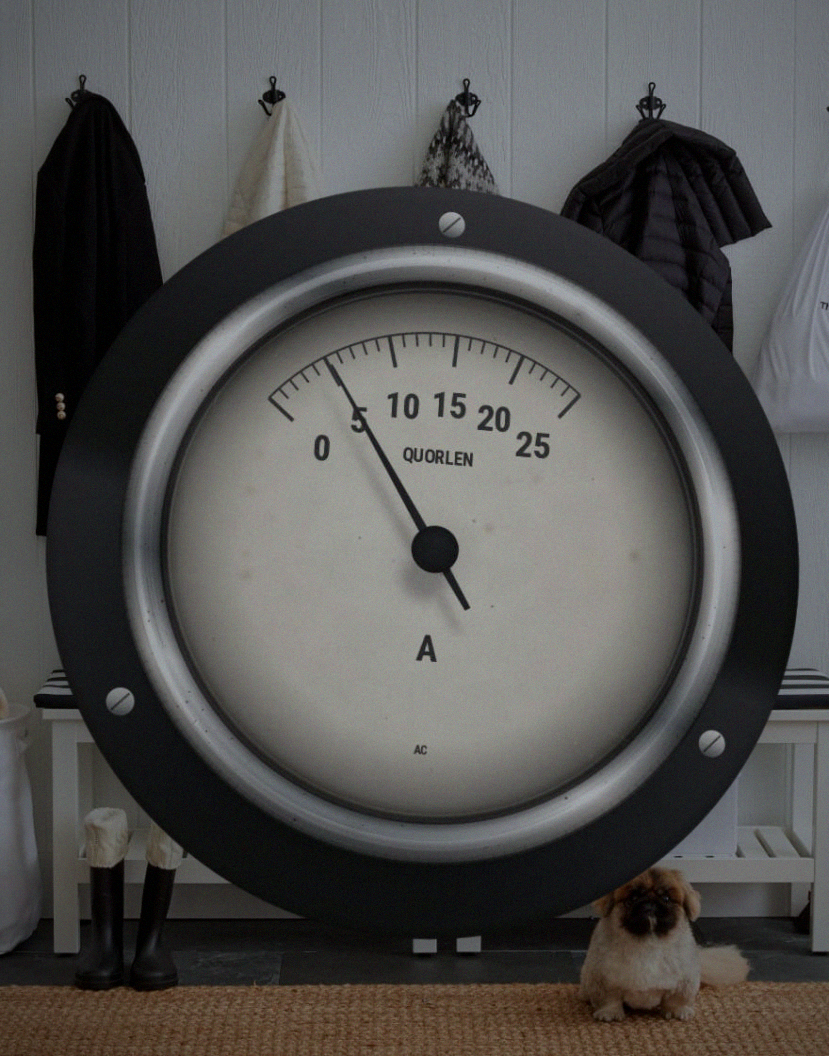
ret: 5,A
